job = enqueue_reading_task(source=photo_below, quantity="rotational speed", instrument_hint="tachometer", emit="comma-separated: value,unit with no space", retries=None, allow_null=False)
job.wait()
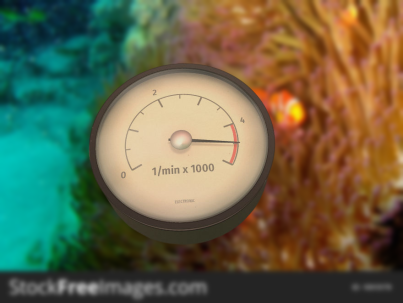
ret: 4500,rpm
